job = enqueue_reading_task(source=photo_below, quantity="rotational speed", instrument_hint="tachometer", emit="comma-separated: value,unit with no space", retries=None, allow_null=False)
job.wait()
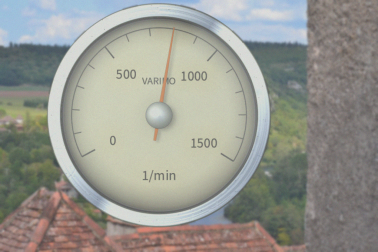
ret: 800,rpm
